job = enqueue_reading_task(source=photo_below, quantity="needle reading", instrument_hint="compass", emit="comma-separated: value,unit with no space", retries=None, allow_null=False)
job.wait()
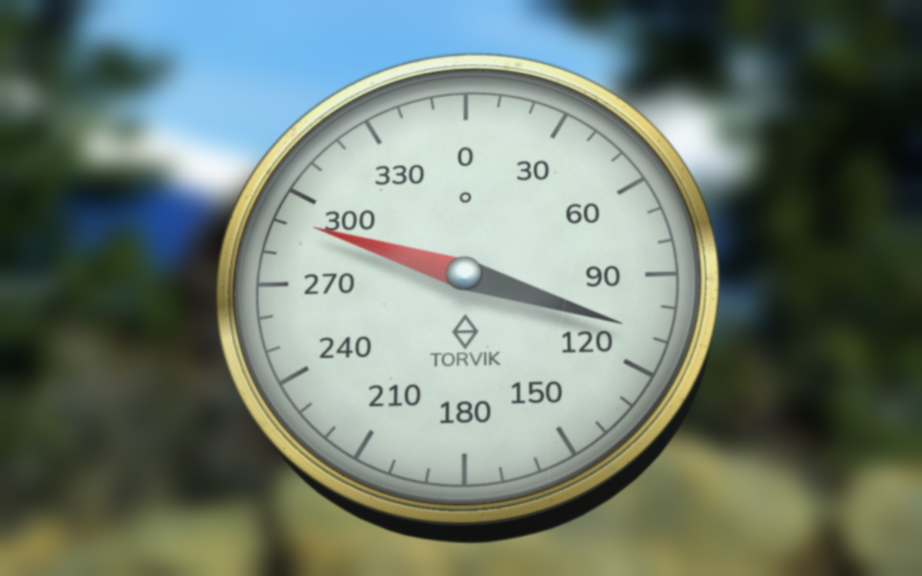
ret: 290,°
